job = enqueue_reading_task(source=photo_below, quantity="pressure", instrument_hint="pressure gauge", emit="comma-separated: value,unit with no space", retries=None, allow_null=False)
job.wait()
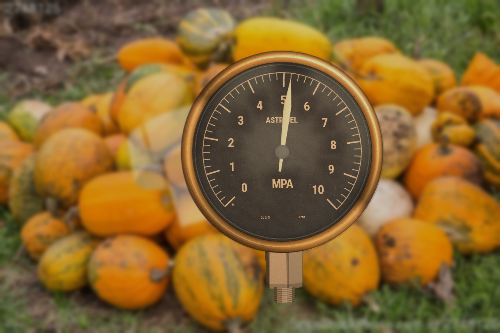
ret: 5.2,MPa
